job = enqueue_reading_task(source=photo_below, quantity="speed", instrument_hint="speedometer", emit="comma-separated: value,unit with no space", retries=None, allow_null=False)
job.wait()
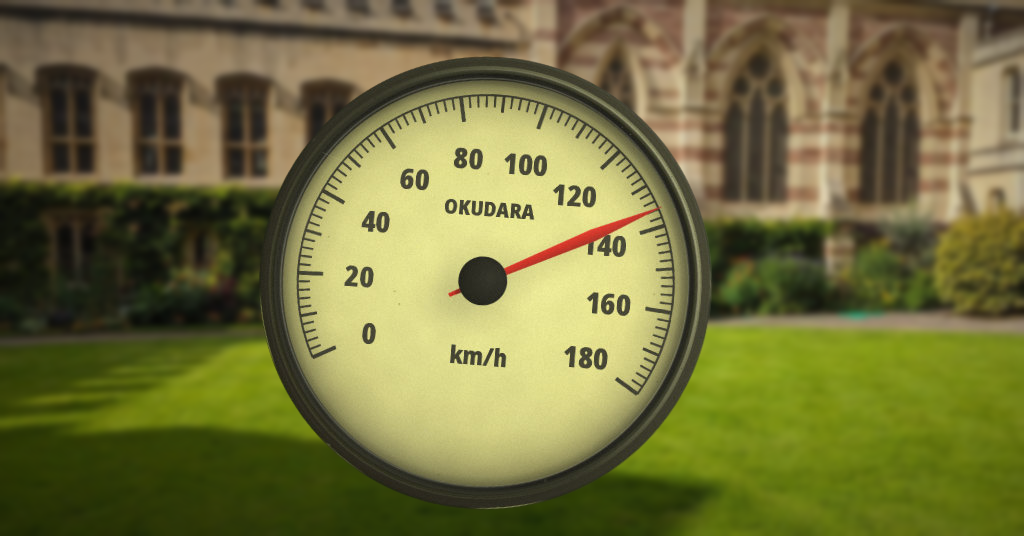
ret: 136,km/h
